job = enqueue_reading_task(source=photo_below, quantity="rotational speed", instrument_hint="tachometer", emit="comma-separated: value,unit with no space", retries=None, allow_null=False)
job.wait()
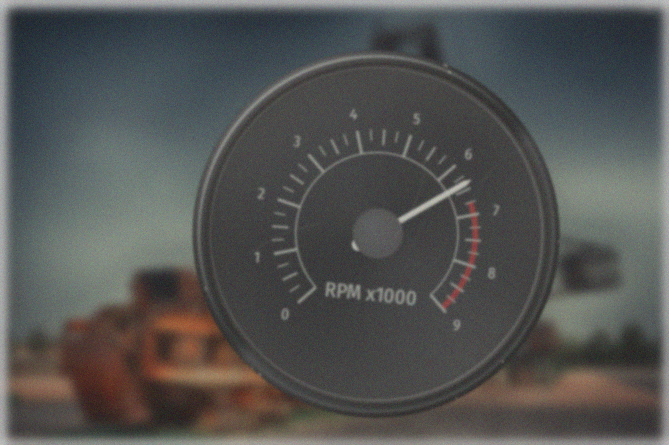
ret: 6375,rpm
